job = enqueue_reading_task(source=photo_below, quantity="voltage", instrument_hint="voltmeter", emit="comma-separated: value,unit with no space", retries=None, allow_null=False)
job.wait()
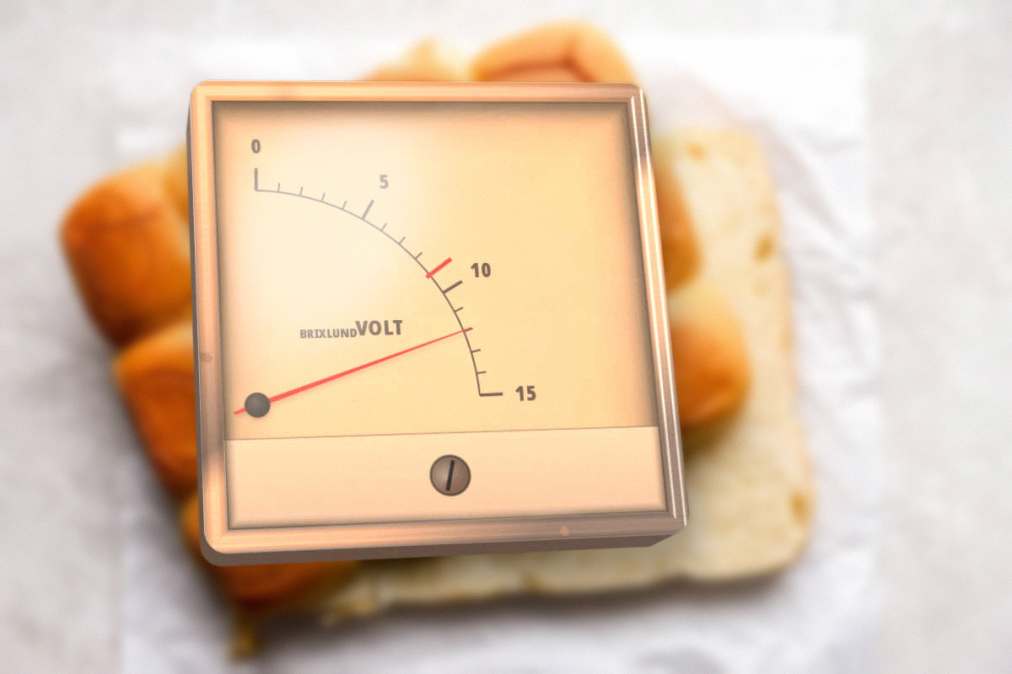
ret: 12,V
